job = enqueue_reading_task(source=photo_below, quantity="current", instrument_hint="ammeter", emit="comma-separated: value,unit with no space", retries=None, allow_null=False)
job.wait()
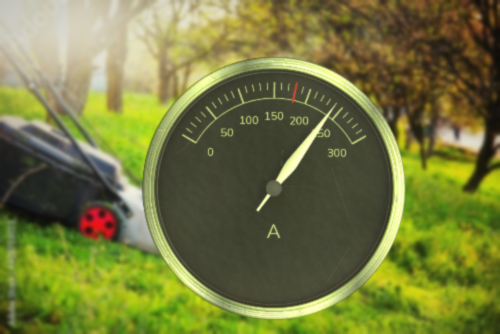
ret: 240,A
